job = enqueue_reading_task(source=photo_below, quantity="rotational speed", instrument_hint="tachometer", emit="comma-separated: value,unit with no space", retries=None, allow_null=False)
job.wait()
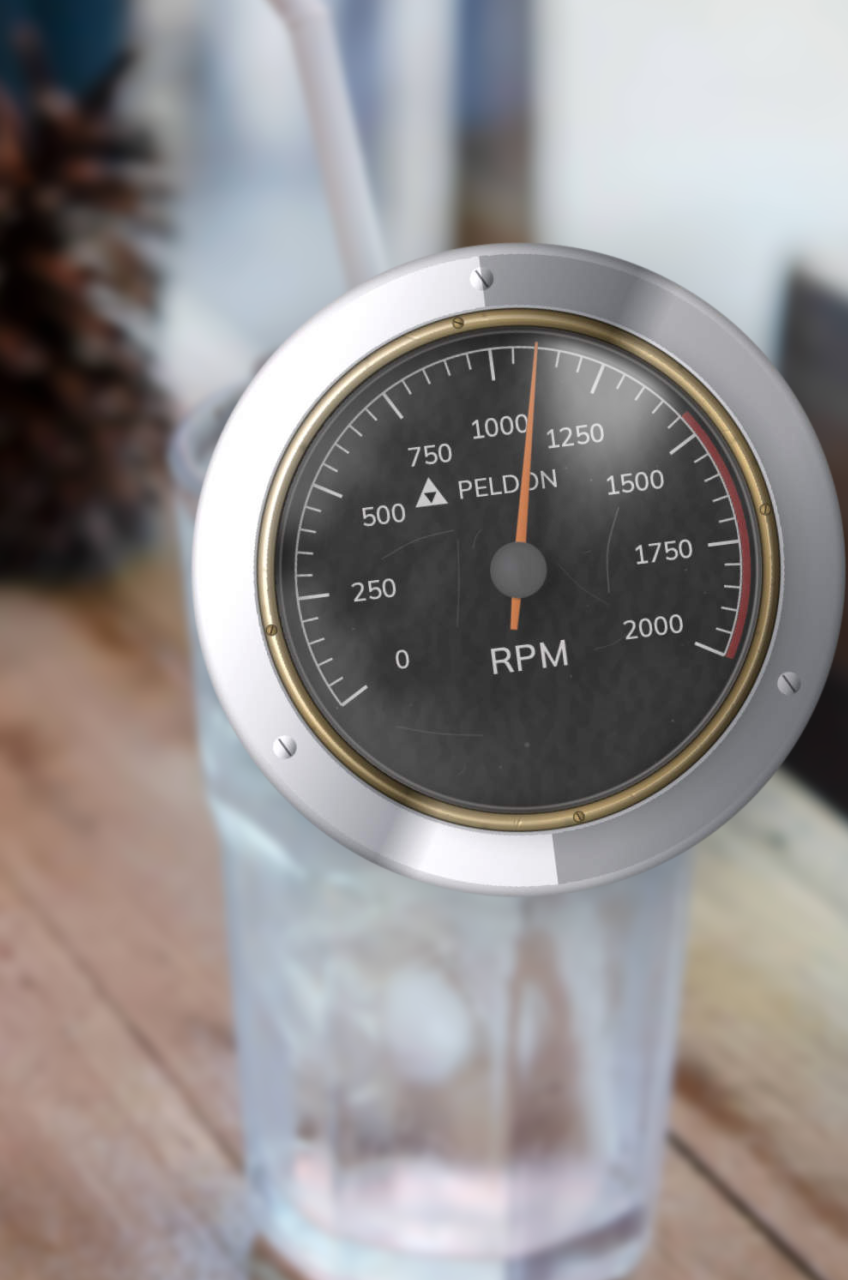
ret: 1100,rpm
